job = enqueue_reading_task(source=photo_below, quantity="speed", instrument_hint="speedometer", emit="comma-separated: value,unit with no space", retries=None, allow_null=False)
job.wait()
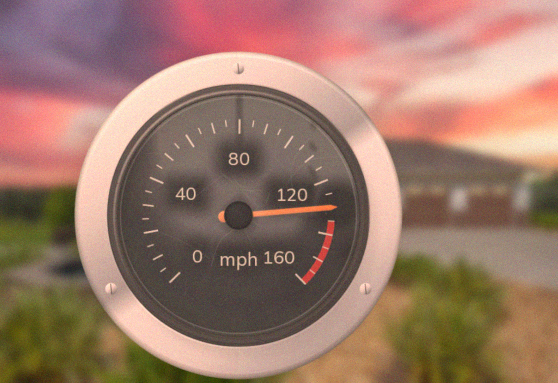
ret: 130,mph
